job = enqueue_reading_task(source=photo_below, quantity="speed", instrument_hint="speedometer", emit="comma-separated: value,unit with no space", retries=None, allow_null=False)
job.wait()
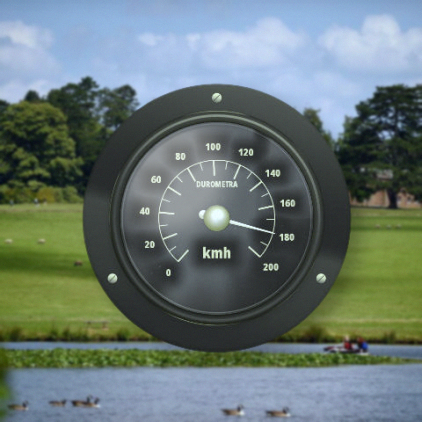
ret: 180,km/h
